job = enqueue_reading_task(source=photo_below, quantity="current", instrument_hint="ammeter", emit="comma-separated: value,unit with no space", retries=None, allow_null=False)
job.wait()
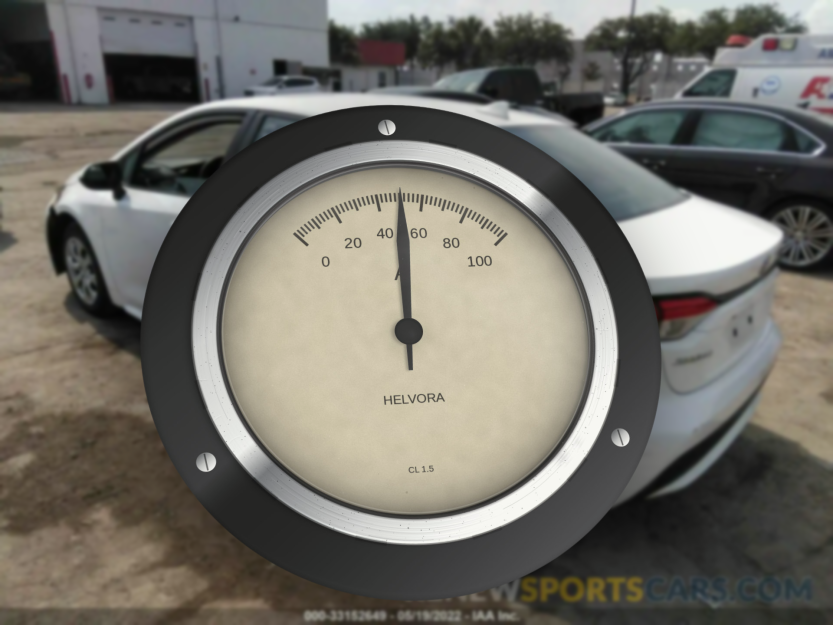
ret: 50,A
